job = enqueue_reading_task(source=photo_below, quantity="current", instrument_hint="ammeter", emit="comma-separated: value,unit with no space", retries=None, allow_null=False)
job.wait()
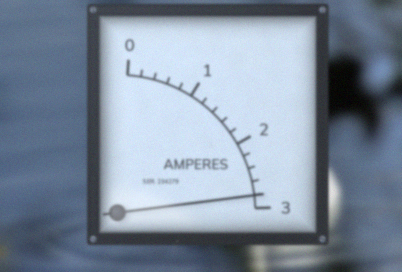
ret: 2.8,A
